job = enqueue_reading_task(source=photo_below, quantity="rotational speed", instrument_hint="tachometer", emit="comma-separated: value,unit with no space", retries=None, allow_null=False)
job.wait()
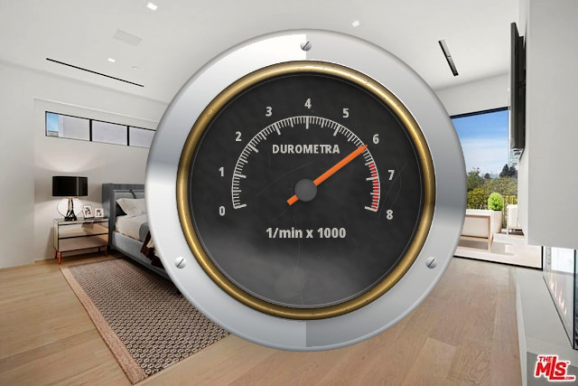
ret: 6000,rpm
